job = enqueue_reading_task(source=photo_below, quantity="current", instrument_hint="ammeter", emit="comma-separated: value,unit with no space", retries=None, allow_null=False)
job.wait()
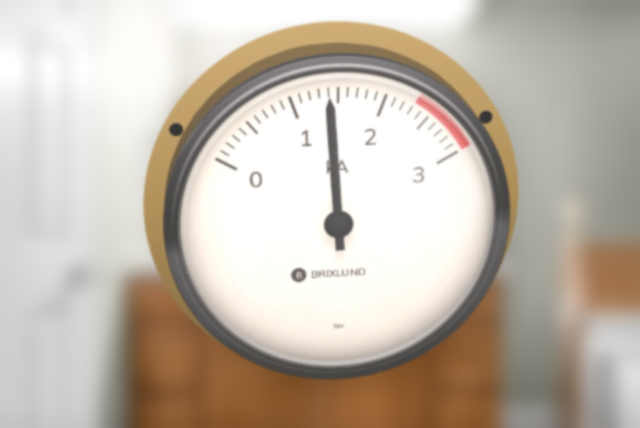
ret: 1.4,kA
